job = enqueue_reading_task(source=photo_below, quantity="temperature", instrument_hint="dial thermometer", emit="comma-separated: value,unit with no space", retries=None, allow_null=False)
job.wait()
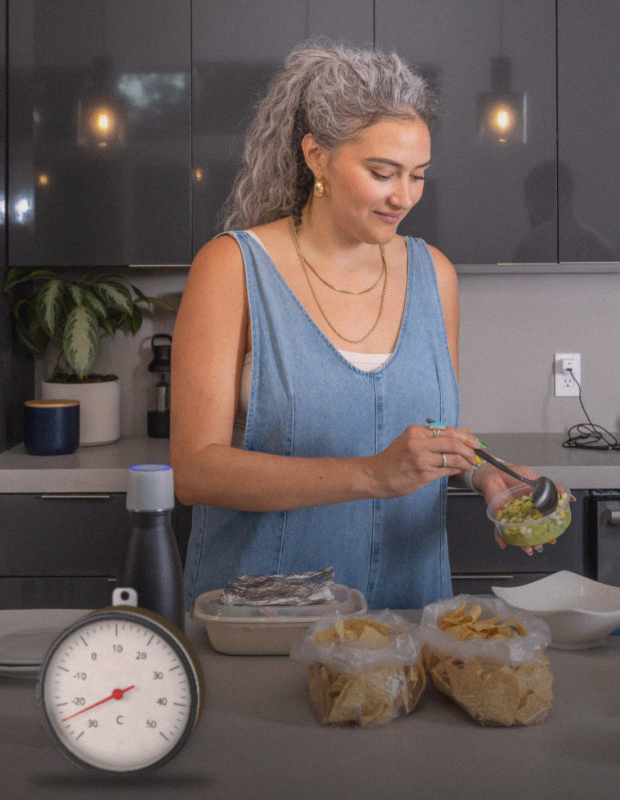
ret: -24,°C
